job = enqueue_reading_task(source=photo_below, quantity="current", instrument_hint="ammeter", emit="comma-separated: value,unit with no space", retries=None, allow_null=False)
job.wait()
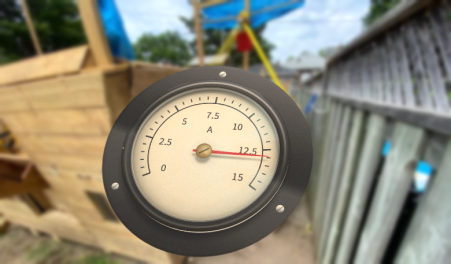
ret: 13,A
